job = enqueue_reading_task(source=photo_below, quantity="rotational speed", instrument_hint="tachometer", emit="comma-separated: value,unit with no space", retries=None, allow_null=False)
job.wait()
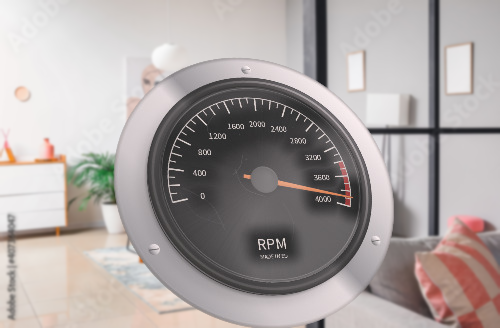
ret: 3900,rpm
